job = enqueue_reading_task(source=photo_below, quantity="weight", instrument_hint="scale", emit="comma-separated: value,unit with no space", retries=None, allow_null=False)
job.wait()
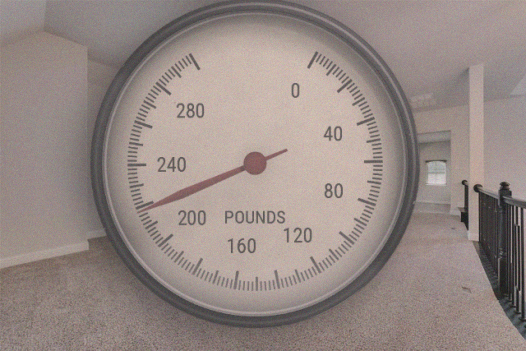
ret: 218,lb
